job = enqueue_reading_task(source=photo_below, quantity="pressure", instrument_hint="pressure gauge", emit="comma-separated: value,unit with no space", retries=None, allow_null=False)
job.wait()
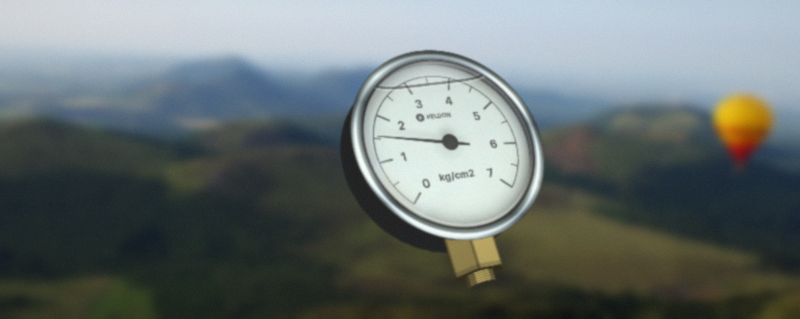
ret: 1.5,kg/cm²
